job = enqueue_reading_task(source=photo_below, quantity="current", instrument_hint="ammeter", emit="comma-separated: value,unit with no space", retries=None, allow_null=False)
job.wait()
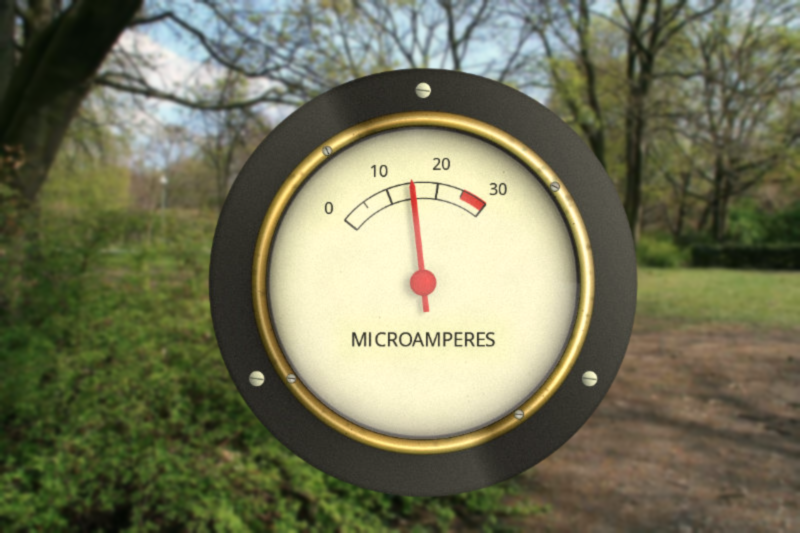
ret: 15,µA
